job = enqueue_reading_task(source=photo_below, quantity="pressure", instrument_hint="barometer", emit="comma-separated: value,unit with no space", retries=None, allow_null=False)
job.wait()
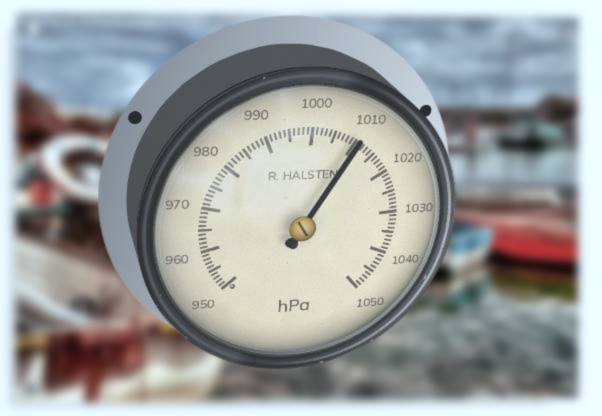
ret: 1010,hPa
